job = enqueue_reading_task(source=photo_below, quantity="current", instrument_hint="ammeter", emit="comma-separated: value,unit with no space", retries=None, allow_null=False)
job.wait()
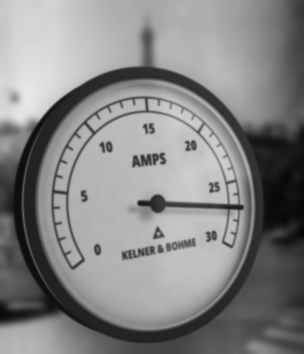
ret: 27,A
